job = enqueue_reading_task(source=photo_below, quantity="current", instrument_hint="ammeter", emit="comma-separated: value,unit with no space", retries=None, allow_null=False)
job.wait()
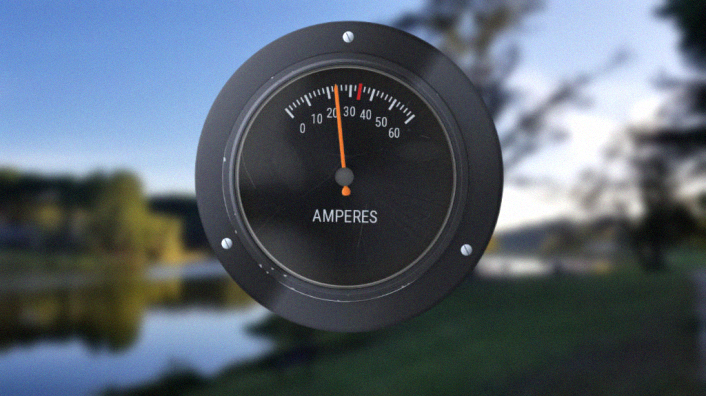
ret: 24,A
